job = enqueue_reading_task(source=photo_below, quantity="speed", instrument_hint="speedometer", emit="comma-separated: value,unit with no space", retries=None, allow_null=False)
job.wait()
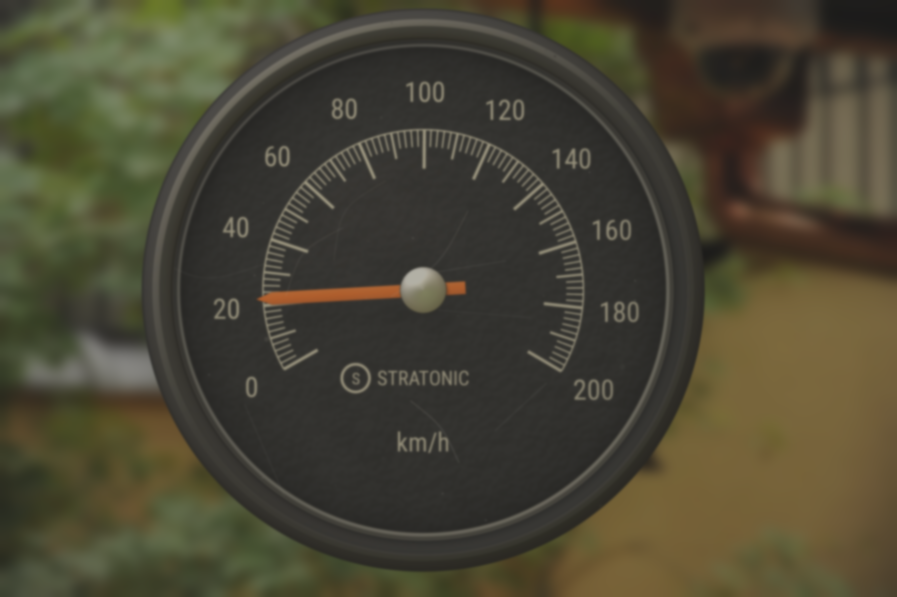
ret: 22,km/h
